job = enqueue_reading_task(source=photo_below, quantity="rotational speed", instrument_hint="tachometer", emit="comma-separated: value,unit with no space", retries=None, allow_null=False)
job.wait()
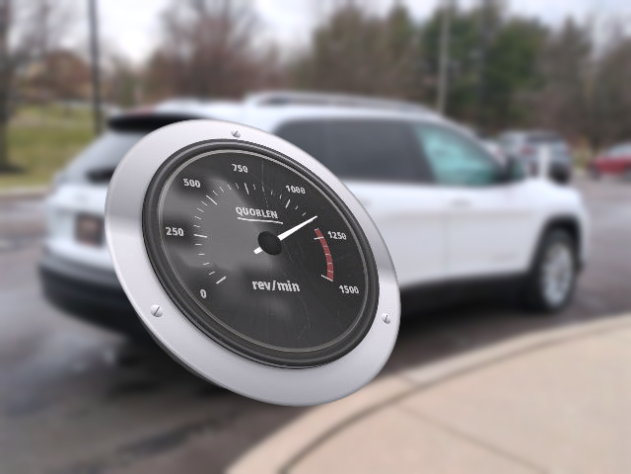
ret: 1150,rpm
